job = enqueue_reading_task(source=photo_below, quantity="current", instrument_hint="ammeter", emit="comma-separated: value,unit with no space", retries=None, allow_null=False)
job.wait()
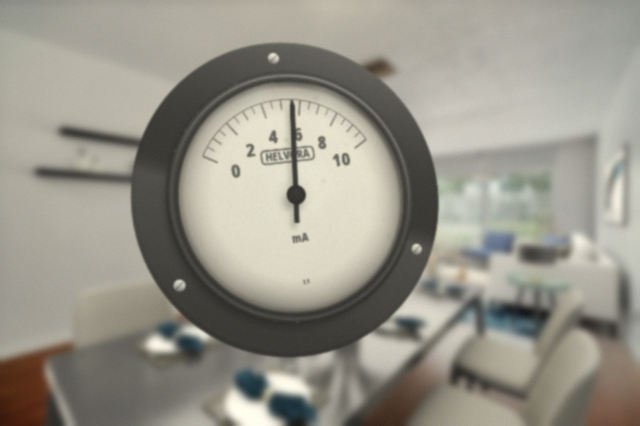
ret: 5.5,mA
